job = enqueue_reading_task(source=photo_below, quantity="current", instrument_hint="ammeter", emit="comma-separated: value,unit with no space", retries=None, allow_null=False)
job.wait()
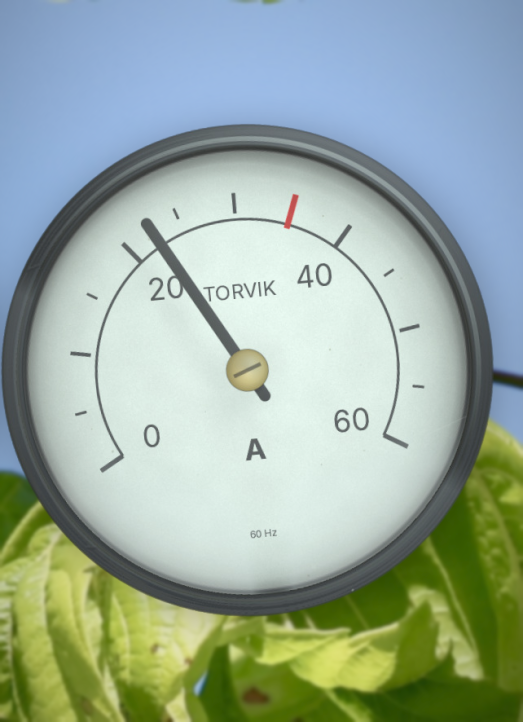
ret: 22.5,A
